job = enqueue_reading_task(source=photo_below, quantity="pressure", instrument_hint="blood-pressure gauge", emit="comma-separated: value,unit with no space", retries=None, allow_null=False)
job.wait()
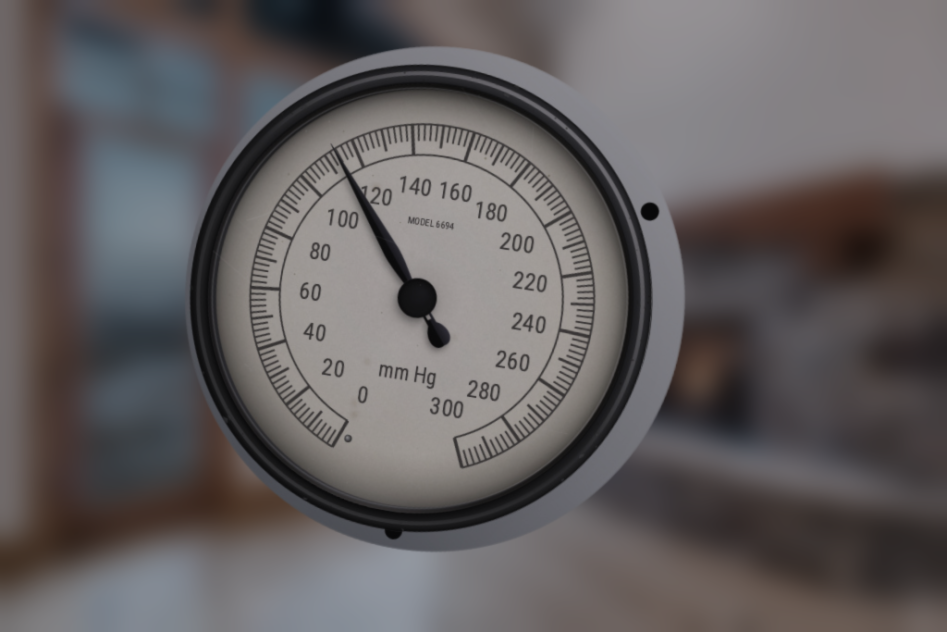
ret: 114,mmHg
